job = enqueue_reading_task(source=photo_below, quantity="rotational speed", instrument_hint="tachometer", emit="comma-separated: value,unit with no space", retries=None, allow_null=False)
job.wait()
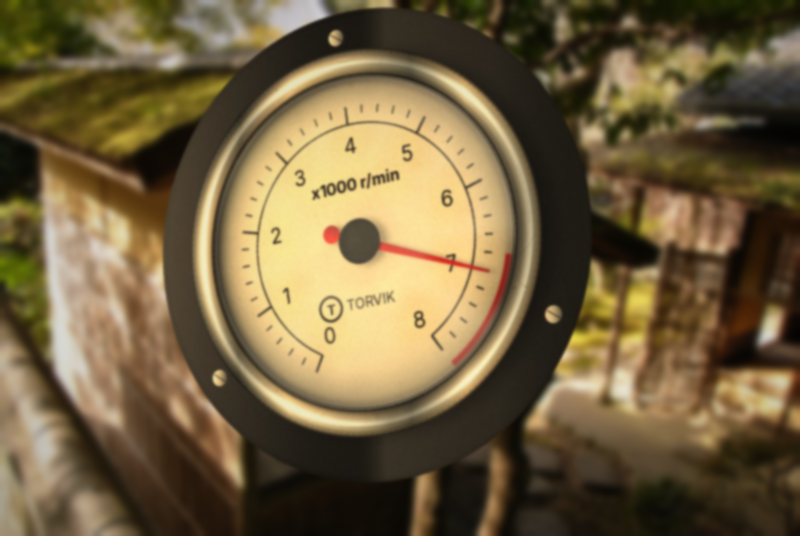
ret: 7000,rpm
